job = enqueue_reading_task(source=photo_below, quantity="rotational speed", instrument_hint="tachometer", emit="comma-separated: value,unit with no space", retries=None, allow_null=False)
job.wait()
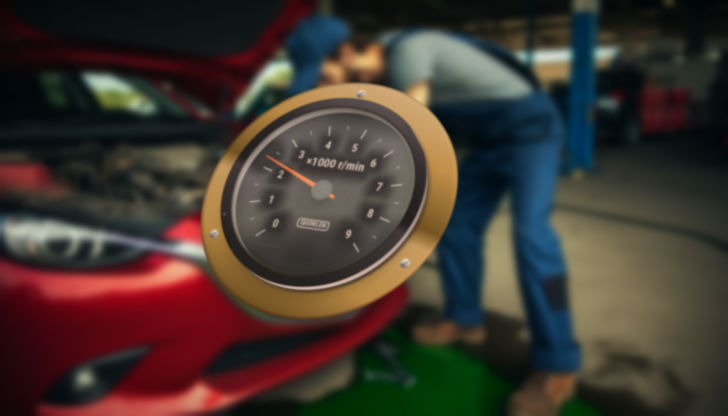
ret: 2250,rpm
